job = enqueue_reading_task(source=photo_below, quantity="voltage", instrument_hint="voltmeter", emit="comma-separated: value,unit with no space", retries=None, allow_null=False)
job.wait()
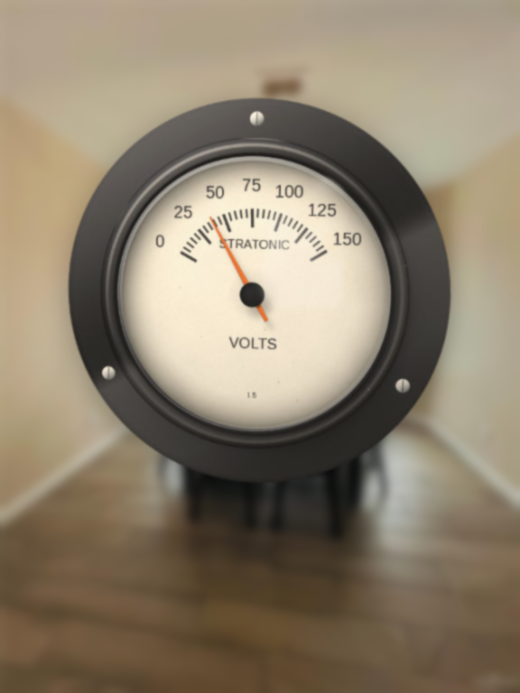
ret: 40,V
